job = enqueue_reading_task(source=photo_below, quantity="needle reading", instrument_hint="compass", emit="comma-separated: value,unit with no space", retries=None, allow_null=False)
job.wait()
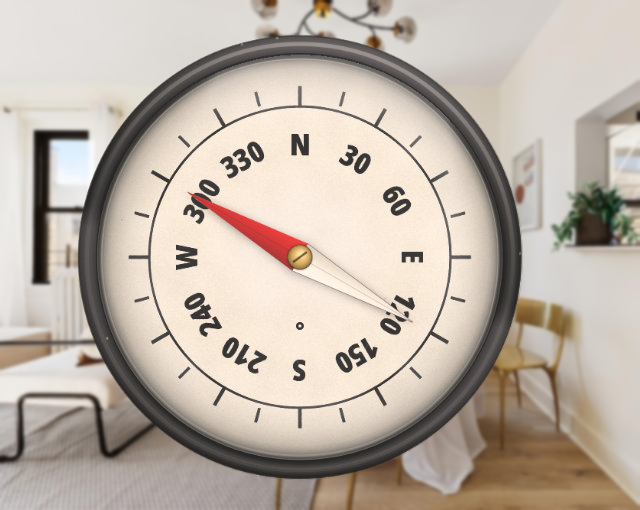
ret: 300,°
